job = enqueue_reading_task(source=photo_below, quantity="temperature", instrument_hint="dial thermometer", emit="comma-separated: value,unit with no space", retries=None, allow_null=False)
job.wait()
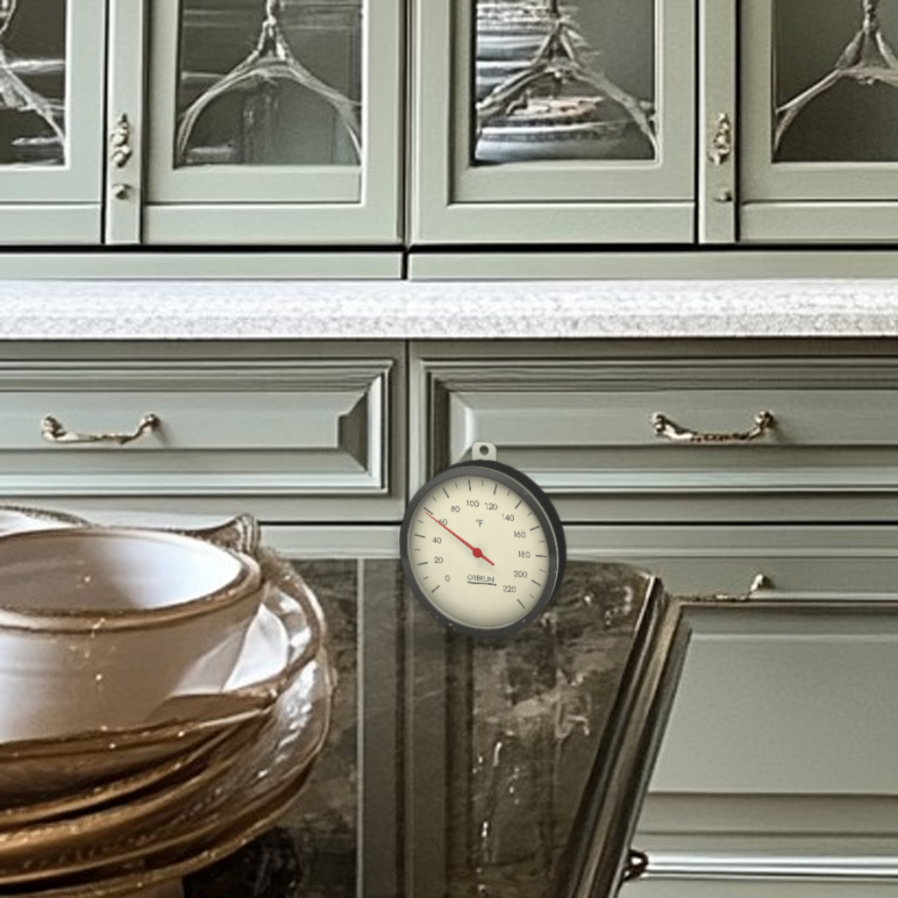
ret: 60,°F
